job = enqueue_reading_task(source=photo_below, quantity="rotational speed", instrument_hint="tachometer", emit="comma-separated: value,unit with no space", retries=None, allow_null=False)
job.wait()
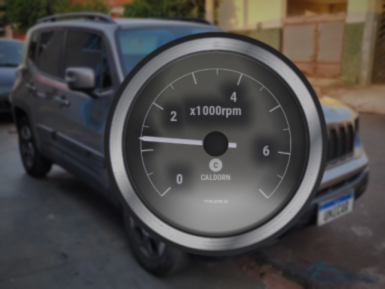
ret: 1250,rpm
